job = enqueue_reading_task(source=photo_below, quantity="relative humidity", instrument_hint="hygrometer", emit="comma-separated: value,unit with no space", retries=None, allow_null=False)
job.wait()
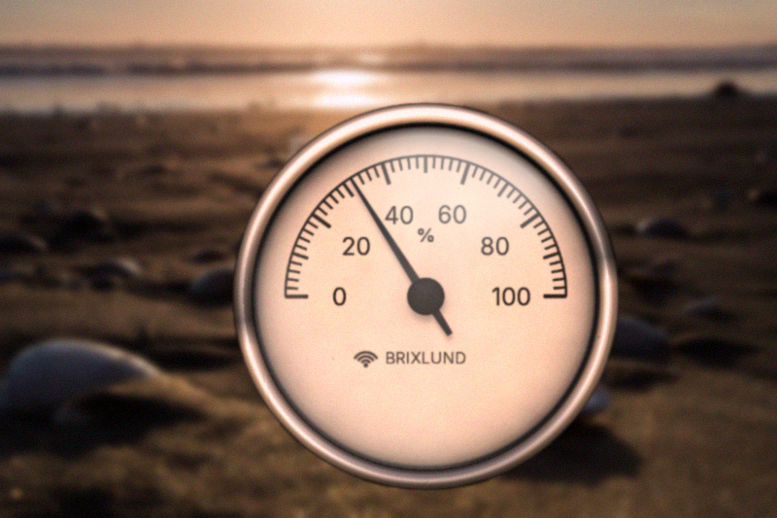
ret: 32,%
